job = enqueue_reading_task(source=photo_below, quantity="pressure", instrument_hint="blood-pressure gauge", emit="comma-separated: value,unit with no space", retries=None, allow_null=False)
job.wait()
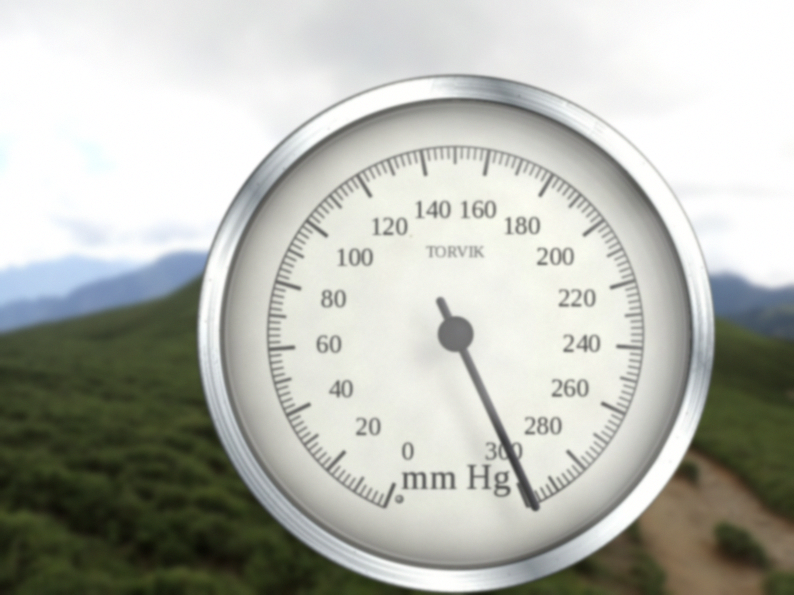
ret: 298,mmHg
